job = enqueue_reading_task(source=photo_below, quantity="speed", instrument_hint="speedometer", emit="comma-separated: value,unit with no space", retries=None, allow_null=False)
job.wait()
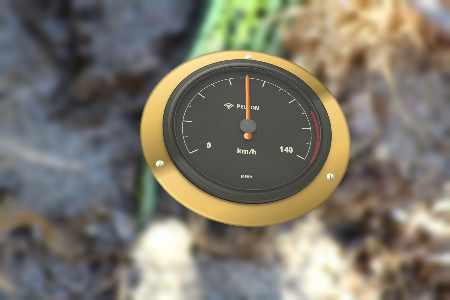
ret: 70,km/h
